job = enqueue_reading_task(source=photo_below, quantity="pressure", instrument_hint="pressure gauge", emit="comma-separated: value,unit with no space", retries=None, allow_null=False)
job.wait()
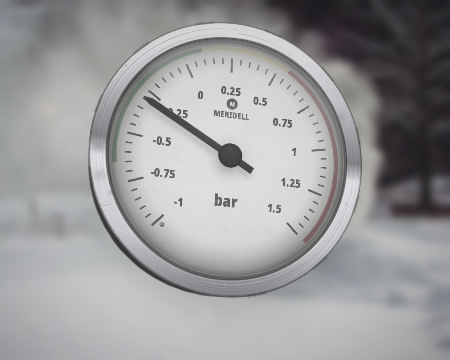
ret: -0.3,bar
